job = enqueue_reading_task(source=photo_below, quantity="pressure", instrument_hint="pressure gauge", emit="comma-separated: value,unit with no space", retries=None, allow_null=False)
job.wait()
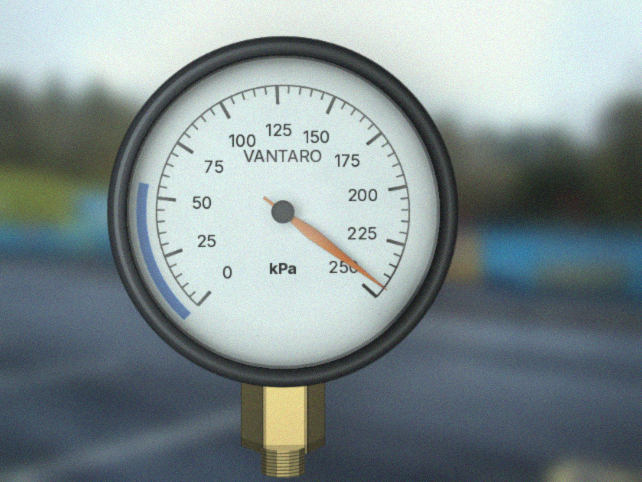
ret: 245,kPa
